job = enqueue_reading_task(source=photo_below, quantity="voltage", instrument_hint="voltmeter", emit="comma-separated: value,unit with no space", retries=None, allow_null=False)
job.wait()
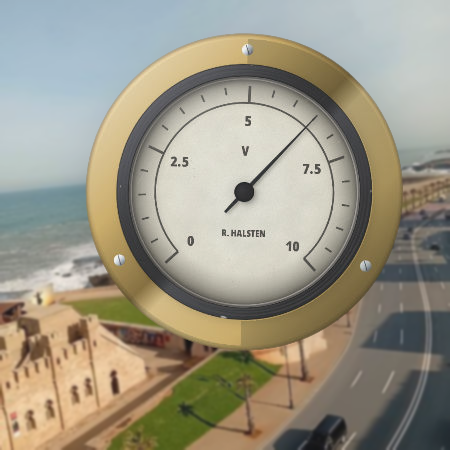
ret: 6.5,V
